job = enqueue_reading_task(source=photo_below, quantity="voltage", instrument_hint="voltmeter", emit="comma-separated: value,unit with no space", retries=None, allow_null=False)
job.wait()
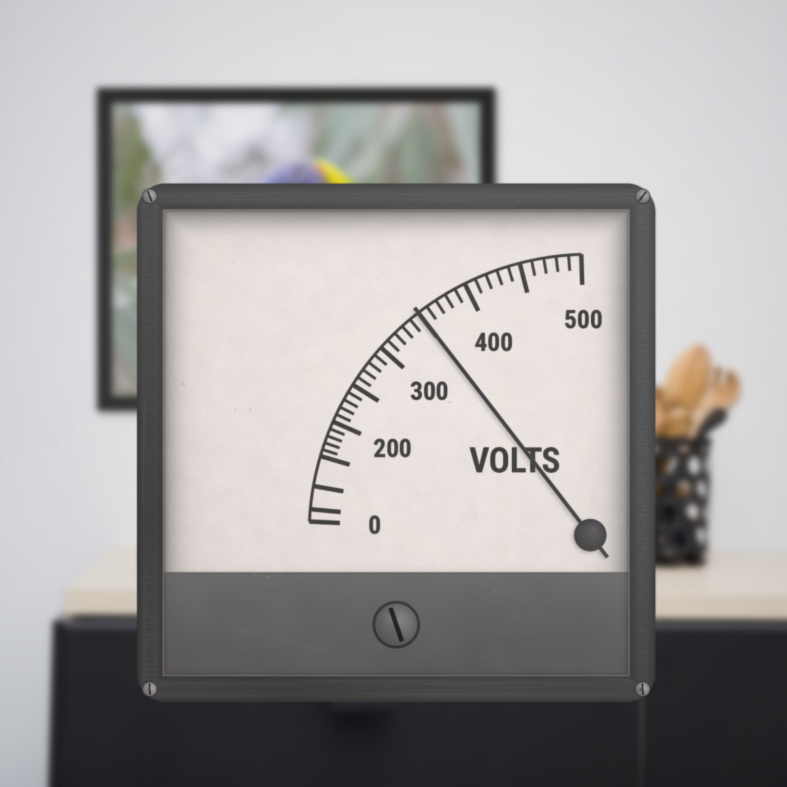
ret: 350,V
